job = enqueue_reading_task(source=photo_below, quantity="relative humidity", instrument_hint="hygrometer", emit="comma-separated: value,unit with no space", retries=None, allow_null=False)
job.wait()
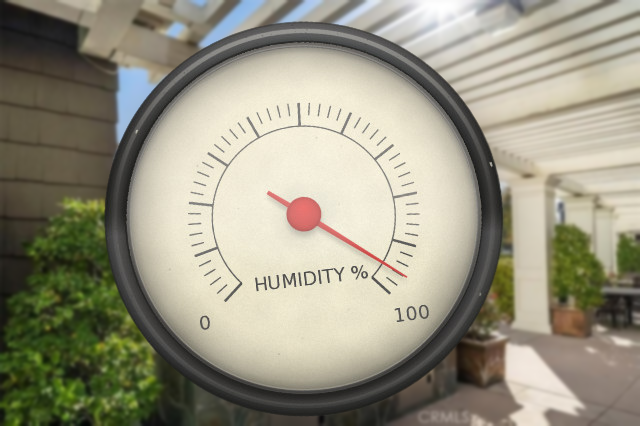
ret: 96,%
